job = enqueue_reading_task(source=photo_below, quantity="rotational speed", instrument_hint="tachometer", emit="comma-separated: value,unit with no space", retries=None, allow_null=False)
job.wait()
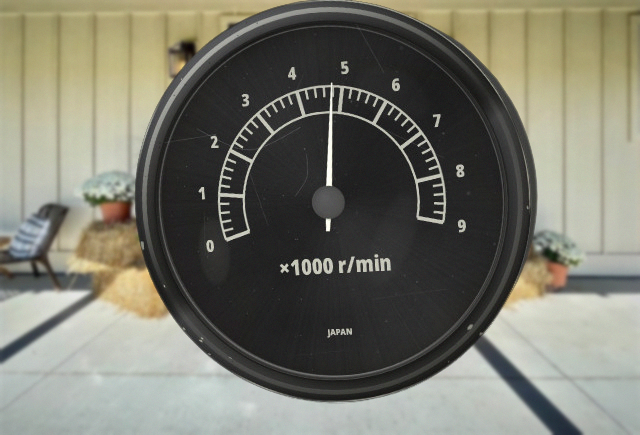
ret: 4800,rpm
